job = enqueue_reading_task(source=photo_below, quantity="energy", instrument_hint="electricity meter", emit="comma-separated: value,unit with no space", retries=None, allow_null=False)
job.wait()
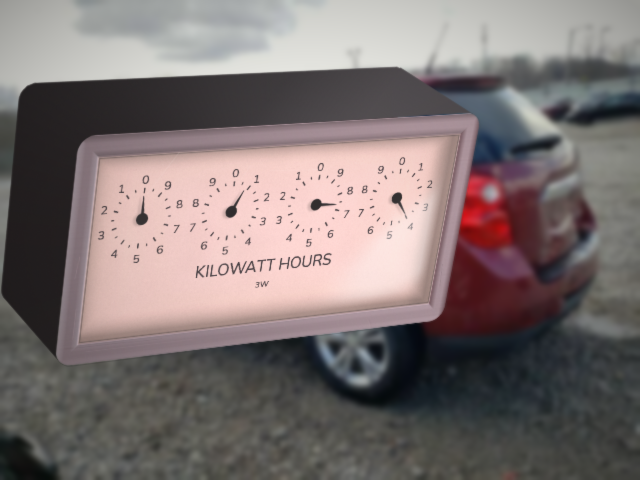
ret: 74,kWh
